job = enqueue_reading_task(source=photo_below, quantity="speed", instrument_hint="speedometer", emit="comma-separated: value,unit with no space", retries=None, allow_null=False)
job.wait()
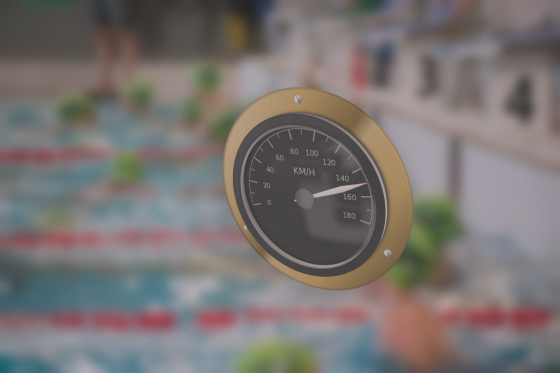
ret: 150,km/h
